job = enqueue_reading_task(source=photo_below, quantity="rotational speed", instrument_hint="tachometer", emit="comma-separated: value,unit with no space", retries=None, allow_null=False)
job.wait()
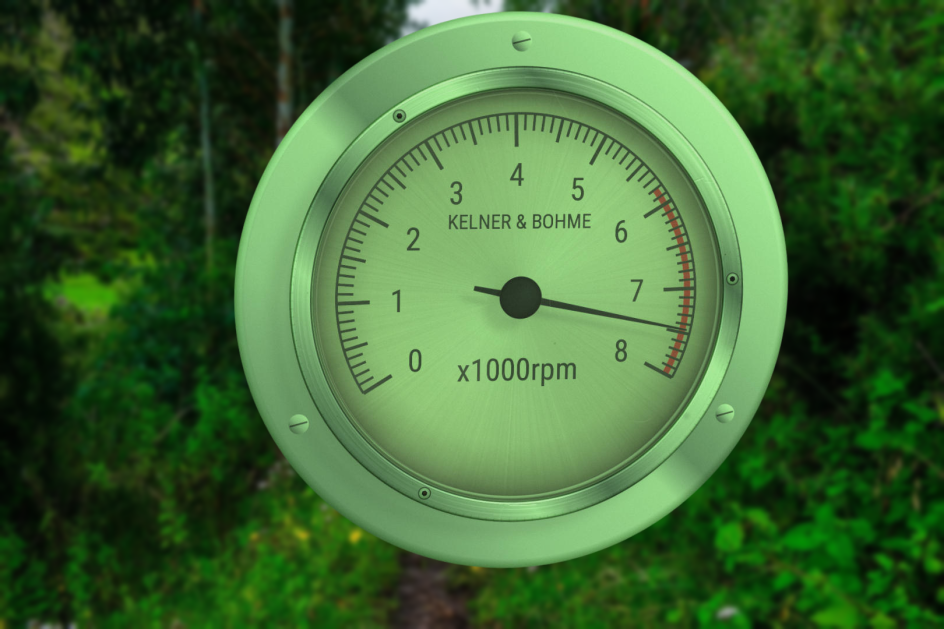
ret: 7450,rpm
